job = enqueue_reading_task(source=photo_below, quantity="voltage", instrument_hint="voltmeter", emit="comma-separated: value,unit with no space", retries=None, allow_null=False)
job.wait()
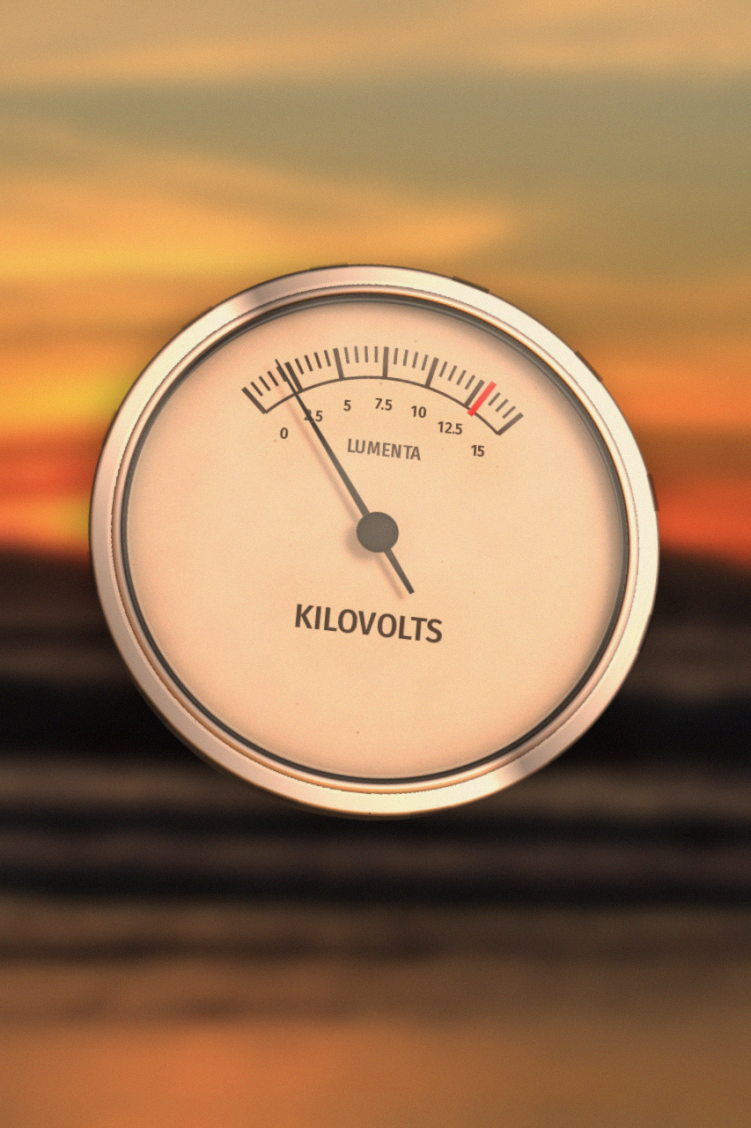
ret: 2,kV
